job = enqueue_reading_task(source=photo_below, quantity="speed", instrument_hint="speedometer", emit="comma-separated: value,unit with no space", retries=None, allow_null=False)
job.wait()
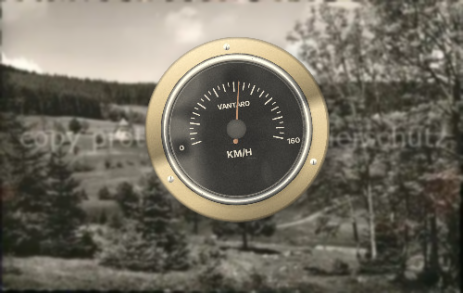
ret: 85,km/h
